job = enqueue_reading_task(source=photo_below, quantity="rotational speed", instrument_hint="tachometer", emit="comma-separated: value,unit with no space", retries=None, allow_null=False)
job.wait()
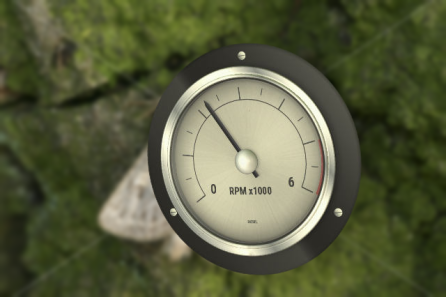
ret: 2250,rpm
